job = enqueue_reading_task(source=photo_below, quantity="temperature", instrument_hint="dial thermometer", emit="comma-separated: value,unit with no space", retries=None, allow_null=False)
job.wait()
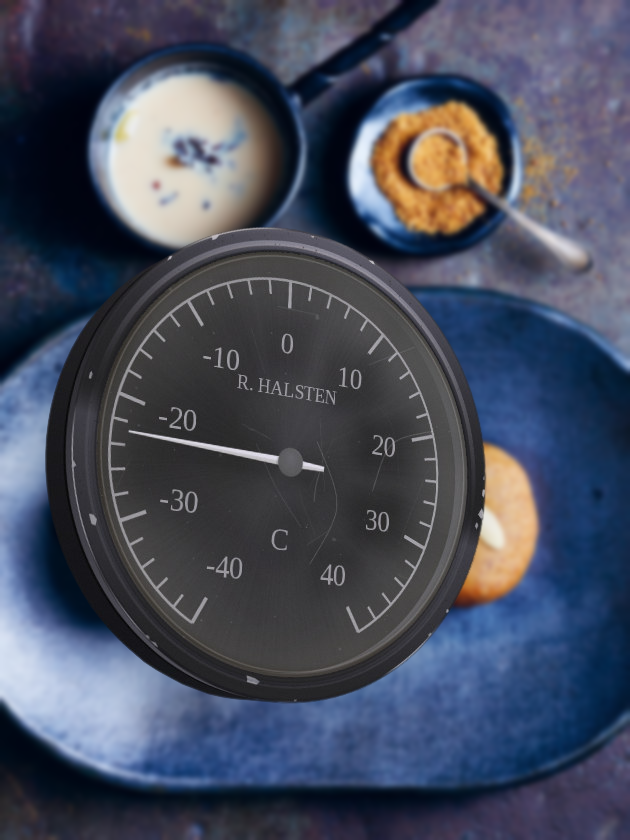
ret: -23,°C
